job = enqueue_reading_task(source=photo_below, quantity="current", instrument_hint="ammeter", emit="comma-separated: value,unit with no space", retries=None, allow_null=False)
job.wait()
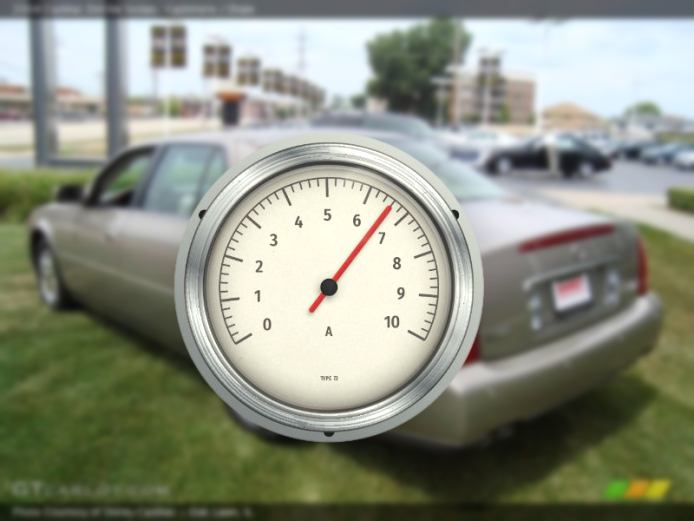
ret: 6.6,A
